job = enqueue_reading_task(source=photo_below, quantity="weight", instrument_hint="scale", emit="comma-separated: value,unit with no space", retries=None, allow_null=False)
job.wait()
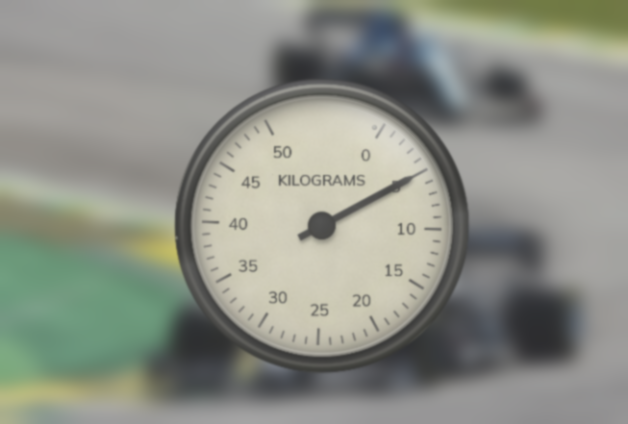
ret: 5,kg
